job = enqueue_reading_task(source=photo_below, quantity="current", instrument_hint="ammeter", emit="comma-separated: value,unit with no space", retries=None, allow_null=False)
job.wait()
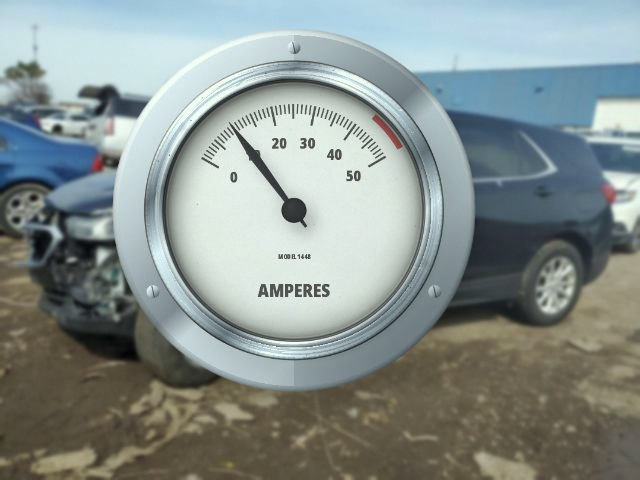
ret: 10,A
